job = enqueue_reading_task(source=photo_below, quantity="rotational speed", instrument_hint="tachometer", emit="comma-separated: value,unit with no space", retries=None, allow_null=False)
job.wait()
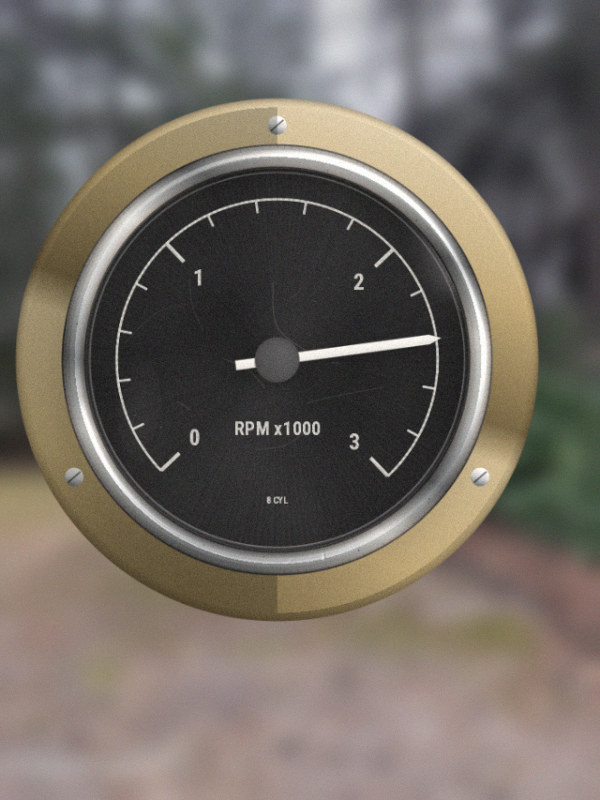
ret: 2400,rpm
